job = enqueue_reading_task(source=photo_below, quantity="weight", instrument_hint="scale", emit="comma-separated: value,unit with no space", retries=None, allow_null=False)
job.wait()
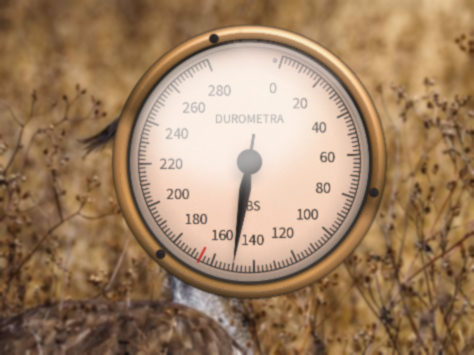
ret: 150,lb
